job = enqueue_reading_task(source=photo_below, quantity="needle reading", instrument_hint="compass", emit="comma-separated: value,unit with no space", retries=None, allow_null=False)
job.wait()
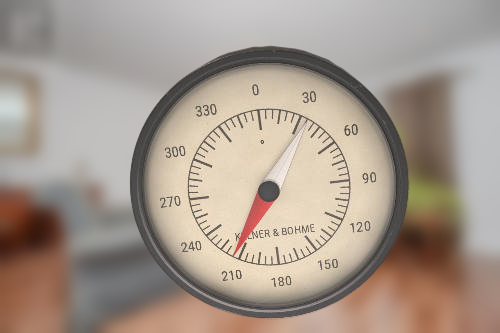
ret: 215,°
